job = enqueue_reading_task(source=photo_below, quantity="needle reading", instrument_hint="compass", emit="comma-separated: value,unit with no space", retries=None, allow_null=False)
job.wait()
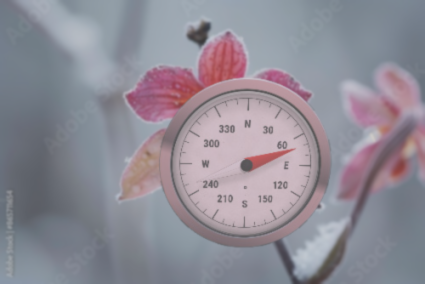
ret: 70,°
